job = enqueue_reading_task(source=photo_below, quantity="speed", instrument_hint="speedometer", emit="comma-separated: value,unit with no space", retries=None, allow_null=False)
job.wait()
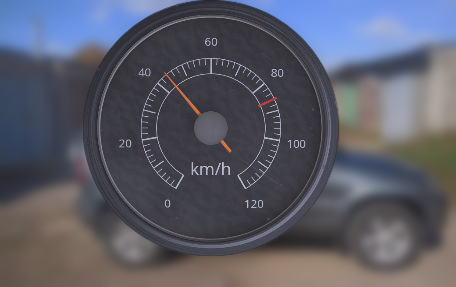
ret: 44,km/h
